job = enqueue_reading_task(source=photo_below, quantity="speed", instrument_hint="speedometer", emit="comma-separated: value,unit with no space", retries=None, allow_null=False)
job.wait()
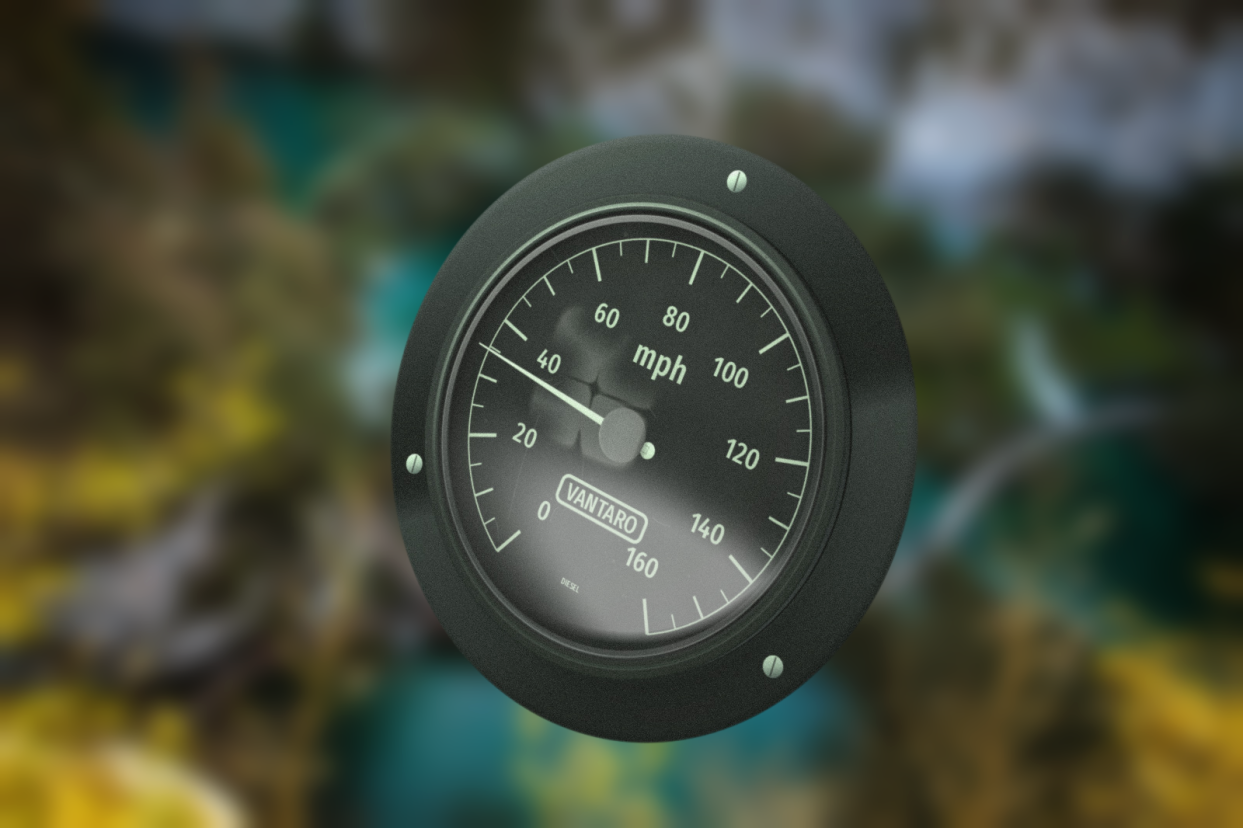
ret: 35,mph
